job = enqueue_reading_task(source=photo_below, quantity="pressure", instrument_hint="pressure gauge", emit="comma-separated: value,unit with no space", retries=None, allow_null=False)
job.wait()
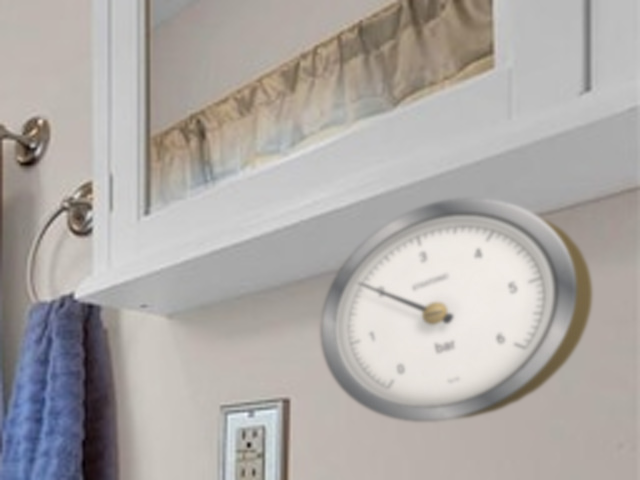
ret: 2,bar
